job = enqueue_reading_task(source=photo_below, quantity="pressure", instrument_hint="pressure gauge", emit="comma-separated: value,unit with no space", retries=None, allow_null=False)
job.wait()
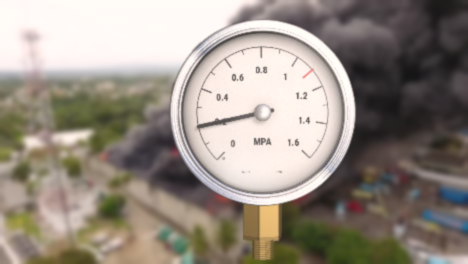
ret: 0.2,MPa
